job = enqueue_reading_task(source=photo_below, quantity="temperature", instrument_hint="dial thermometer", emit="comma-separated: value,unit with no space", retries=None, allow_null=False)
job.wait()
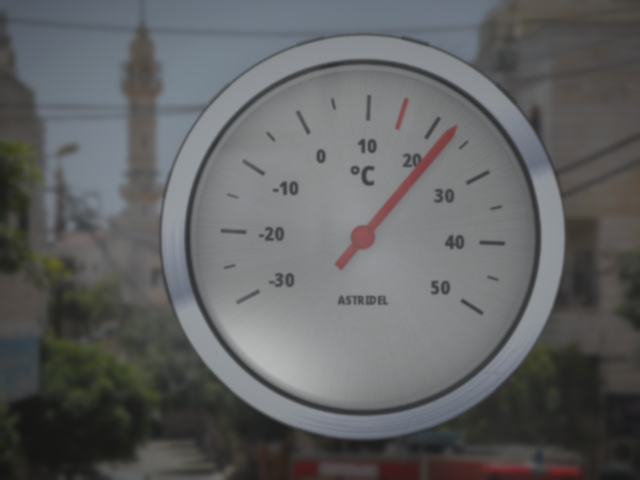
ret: 22.5,°C
